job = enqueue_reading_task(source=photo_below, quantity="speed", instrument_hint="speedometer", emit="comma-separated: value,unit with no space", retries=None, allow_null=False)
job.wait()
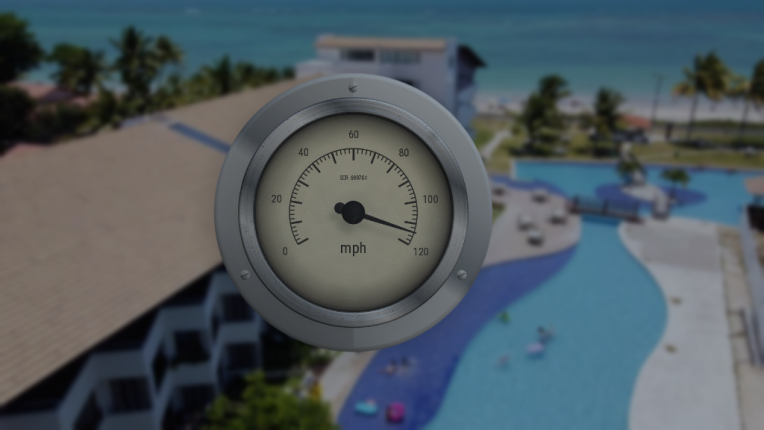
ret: 114,mph
